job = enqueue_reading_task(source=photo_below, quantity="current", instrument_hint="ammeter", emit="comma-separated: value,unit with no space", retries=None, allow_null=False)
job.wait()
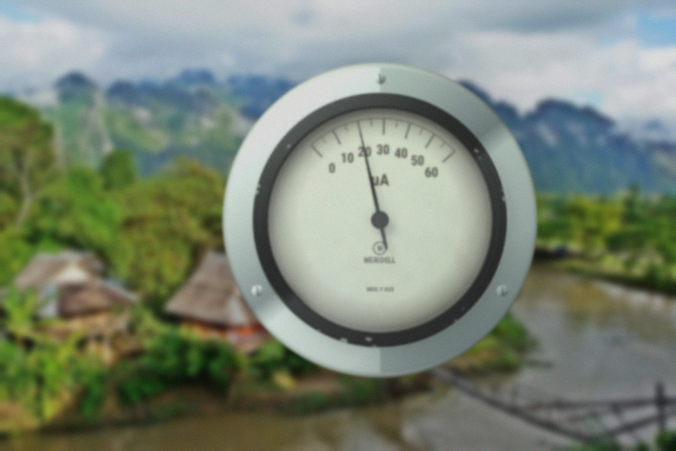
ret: 20,µA
